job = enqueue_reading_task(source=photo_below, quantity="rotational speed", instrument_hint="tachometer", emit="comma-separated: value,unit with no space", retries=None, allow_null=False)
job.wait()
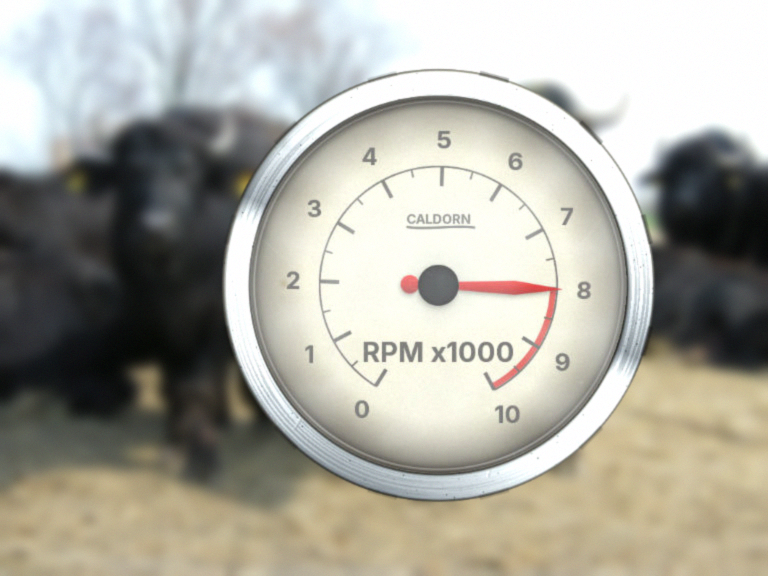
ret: 8000,rpm
